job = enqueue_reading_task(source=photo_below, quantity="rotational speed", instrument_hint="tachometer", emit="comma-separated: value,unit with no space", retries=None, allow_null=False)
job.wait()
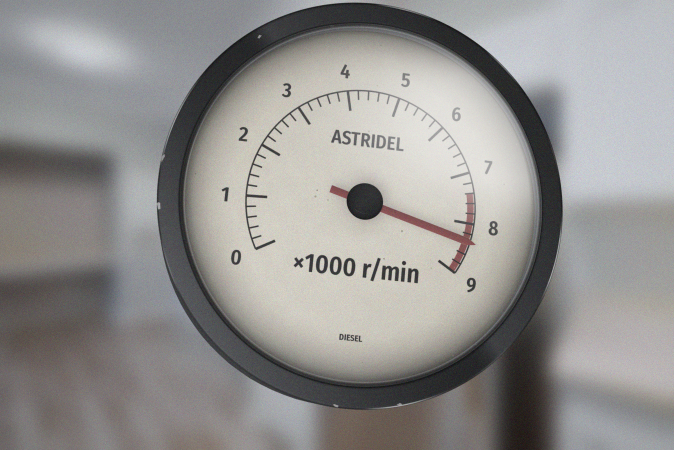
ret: 8400,rpm
